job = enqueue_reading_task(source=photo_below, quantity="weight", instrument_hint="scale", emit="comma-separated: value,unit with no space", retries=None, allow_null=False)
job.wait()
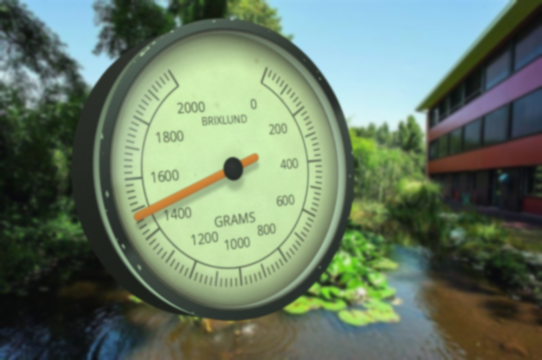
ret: 1480,g
